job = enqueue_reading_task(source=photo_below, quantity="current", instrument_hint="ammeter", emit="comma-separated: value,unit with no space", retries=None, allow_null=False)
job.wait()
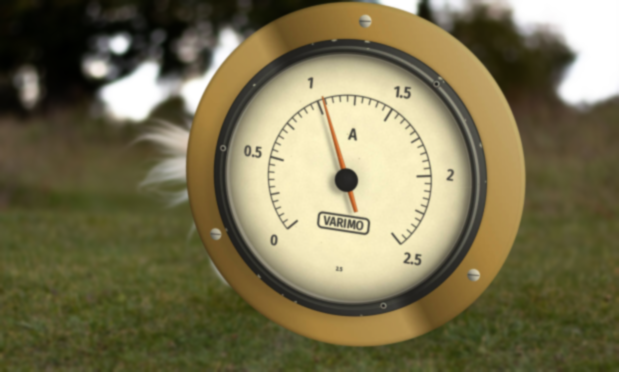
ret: 1.05,A
